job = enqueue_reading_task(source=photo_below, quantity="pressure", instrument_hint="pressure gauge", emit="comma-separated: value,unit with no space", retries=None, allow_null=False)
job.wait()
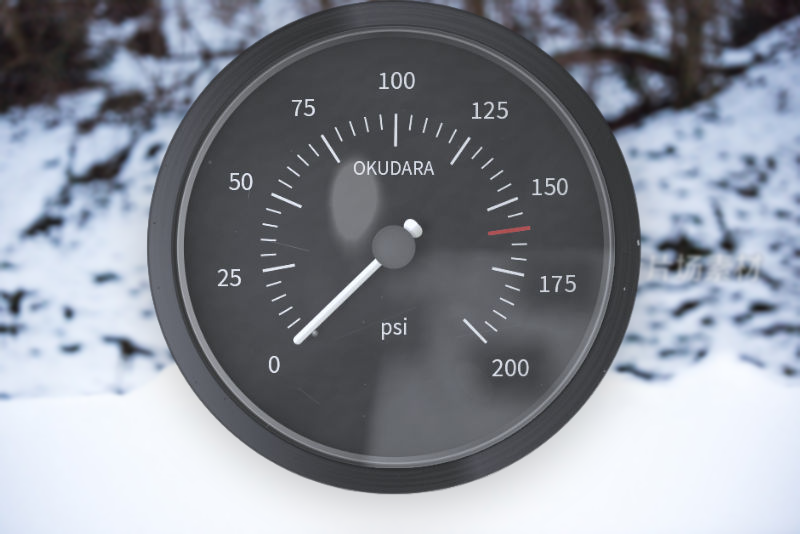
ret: 0,psi
